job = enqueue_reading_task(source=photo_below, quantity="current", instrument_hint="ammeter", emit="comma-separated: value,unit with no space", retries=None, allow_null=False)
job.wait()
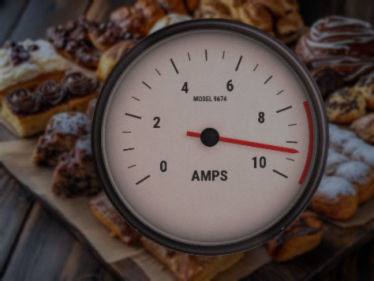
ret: 9.25,A
